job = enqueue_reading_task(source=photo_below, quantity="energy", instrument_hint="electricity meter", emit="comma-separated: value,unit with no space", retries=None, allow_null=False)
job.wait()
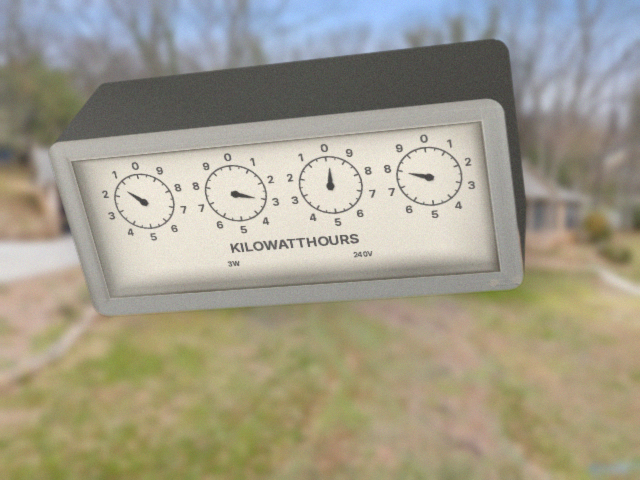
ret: 1298,kWh
